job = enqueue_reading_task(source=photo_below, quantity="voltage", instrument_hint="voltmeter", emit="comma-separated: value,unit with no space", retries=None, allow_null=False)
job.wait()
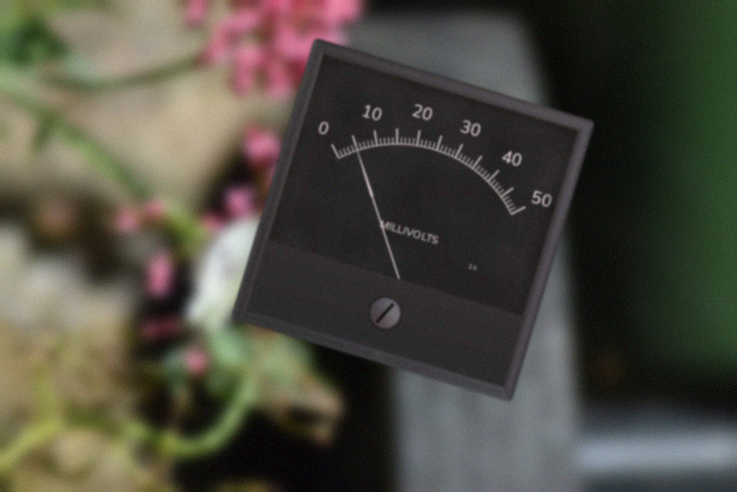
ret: 5,mV
